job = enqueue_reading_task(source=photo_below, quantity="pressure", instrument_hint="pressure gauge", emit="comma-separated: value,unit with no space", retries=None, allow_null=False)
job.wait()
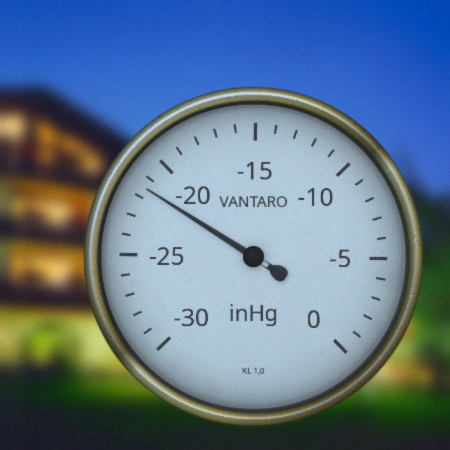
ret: -21.5,inHg
